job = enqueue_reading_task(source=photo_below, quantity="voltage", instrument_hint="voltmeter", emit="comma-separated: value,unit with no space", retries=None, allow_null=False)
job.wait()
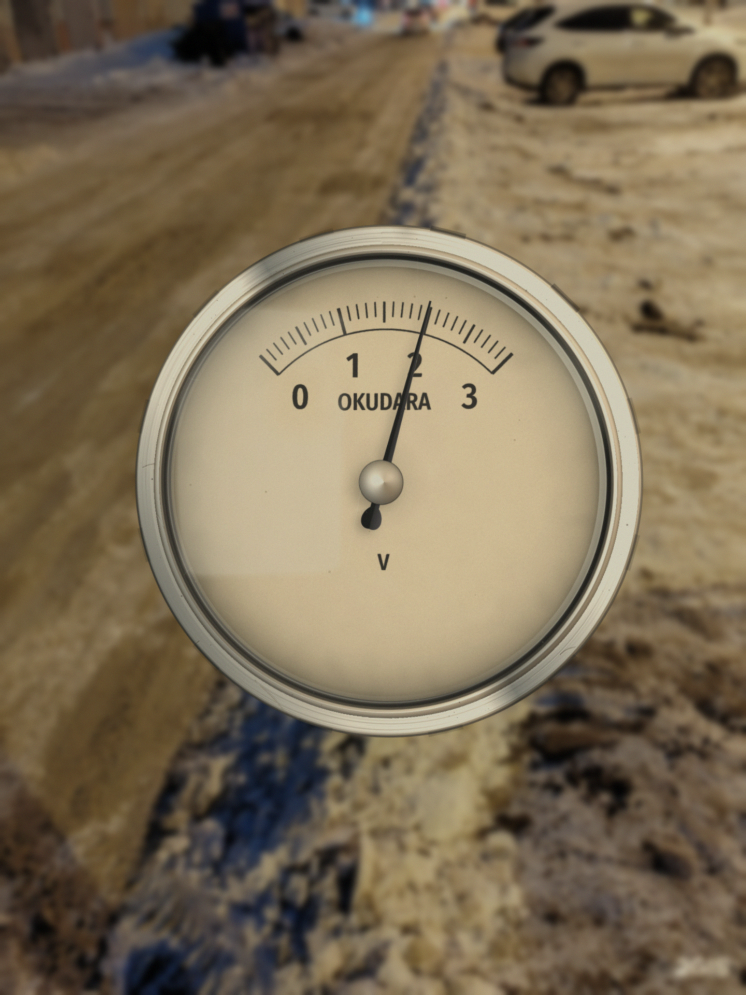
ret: 2,V
